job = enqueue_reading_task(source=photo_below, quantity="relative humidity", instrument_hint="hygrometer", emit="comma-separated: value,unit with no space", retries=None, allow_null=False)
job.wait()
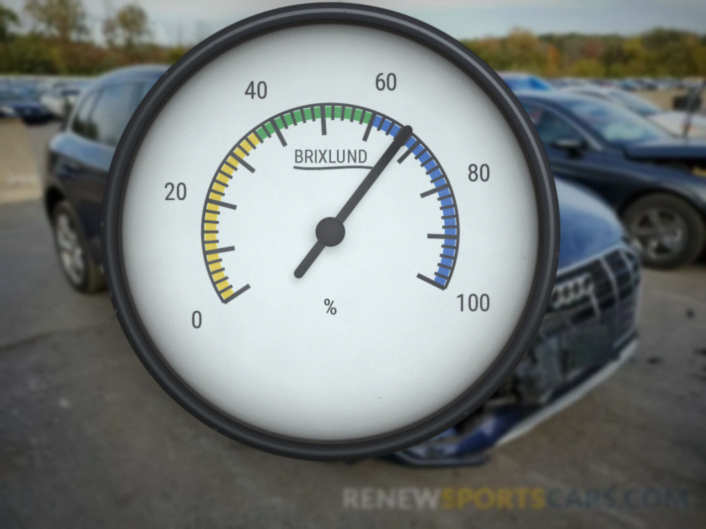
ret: 67,%
